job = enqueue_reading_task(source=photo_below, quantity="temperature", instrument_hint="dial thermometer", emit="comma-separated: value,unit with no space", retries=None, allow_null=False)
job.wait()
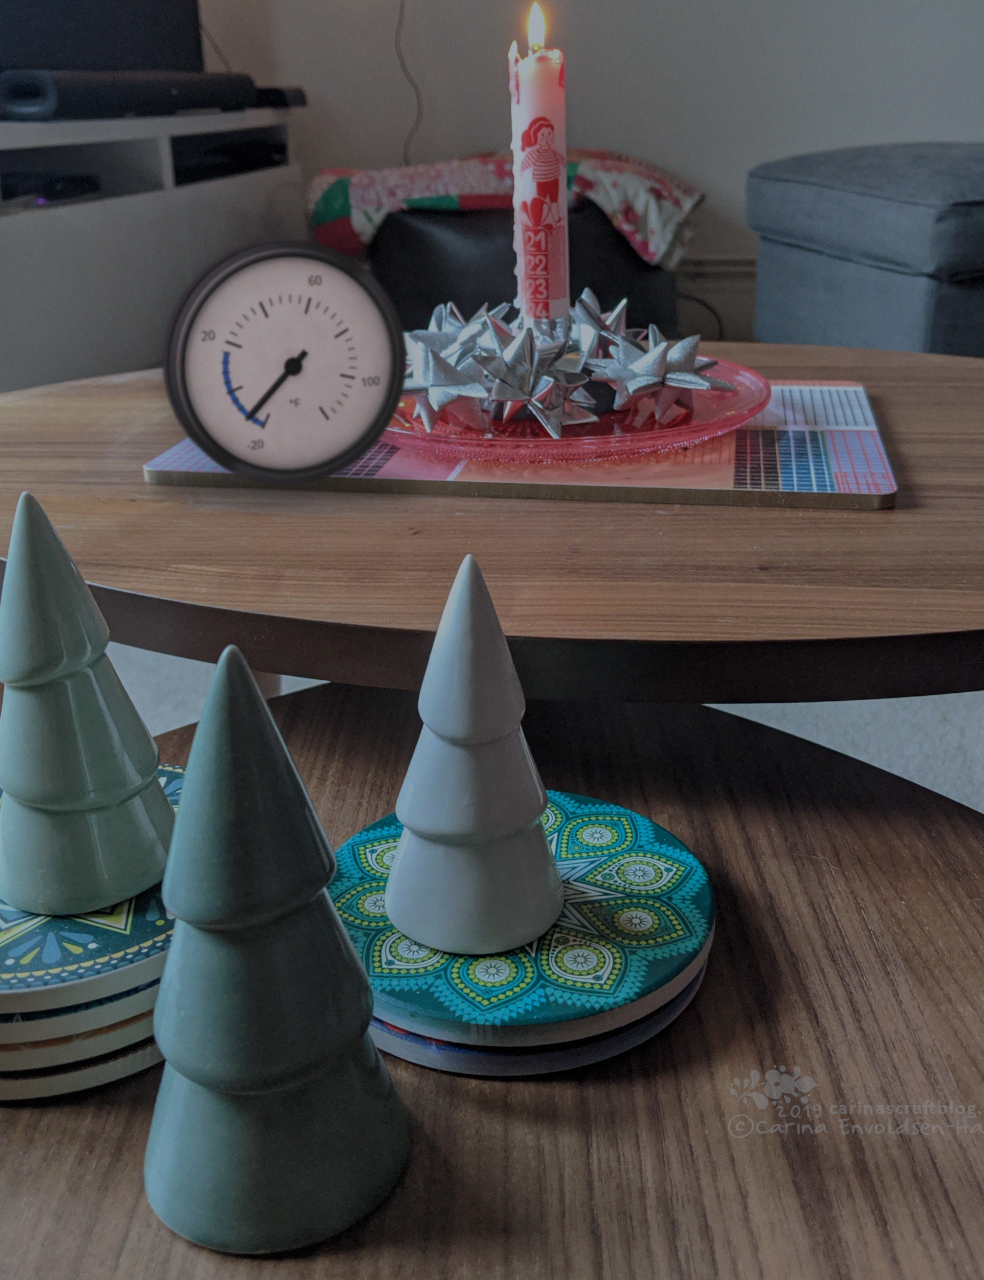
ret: -12,°F
